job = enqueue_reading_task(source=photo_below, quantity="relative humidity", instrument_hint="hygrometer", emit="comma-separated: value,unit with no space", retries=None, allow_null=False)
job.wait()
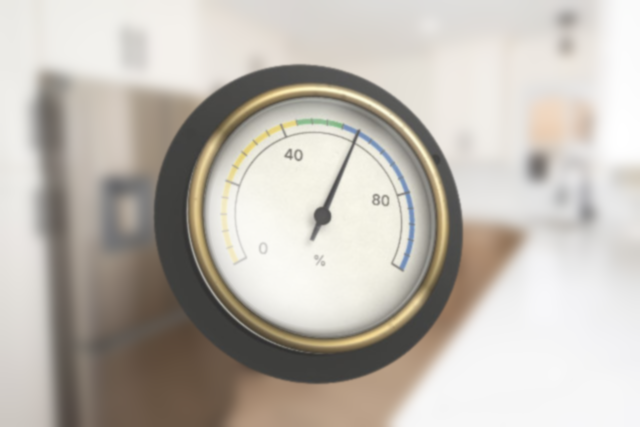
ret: 60,%
